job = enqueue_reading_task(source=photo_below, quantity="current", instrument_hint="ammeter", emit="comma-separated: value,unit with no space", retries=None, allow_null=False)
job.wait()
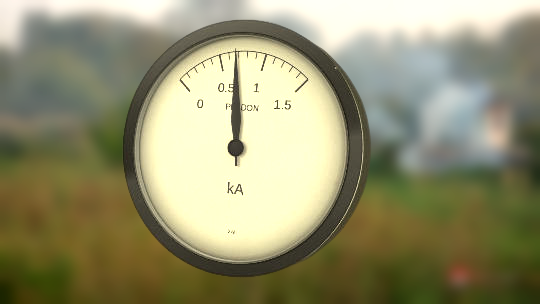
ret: 0.7,kA
